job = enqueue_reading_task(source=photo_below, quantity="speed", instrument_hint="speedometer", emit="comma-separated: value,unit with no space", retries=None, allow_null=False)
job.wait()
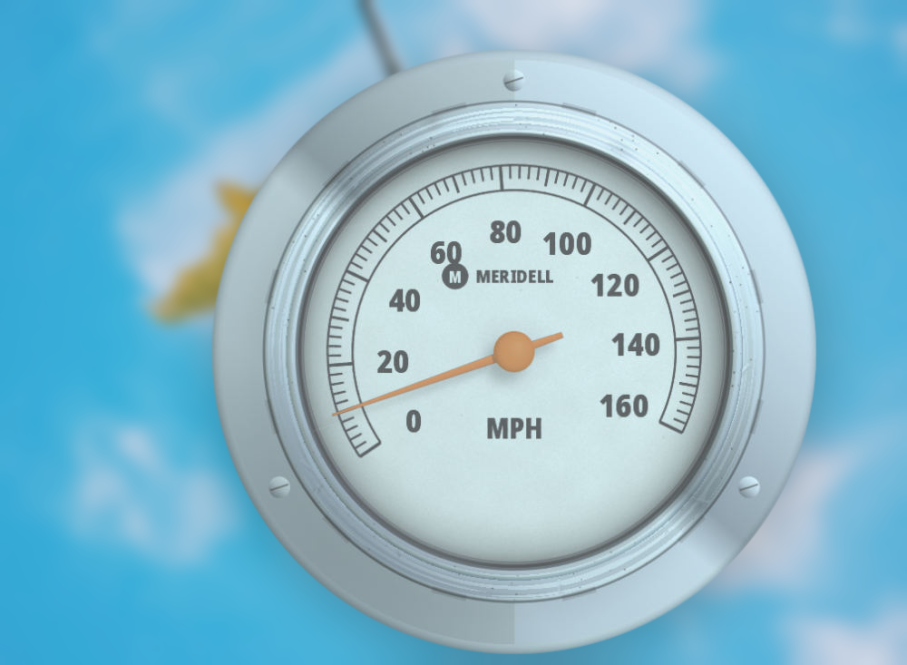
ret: 10,mph
